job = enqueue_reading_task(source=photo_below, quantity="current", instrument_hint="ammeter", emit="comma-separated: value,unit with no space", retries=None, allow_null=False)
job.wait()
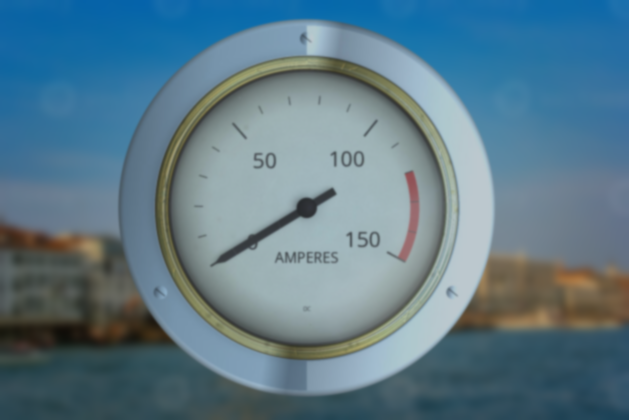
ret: 0,A
